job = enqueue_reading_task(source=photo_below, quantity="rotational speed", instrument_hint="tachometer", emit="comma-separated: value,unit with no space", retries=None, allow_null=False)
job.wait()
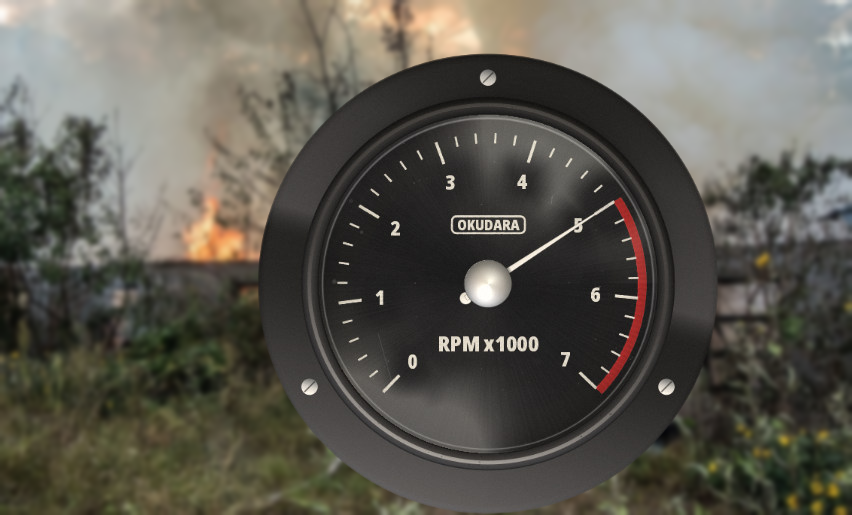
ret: 5000,rpm
